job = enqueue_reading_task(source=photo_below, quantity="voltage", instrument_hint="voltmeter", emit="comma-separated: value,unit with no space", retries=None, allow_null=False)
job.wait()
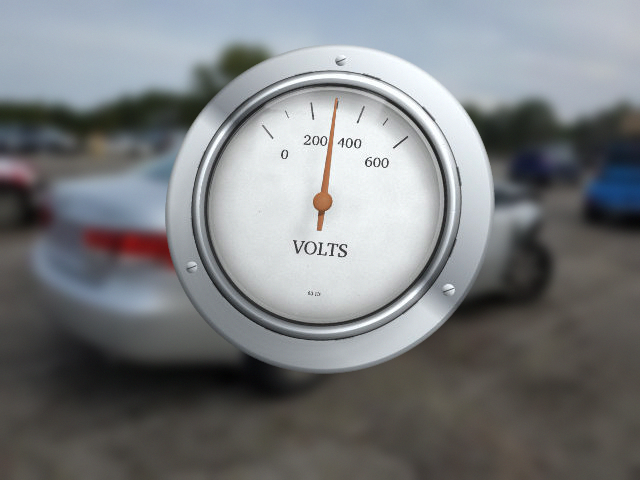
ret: 300,V
